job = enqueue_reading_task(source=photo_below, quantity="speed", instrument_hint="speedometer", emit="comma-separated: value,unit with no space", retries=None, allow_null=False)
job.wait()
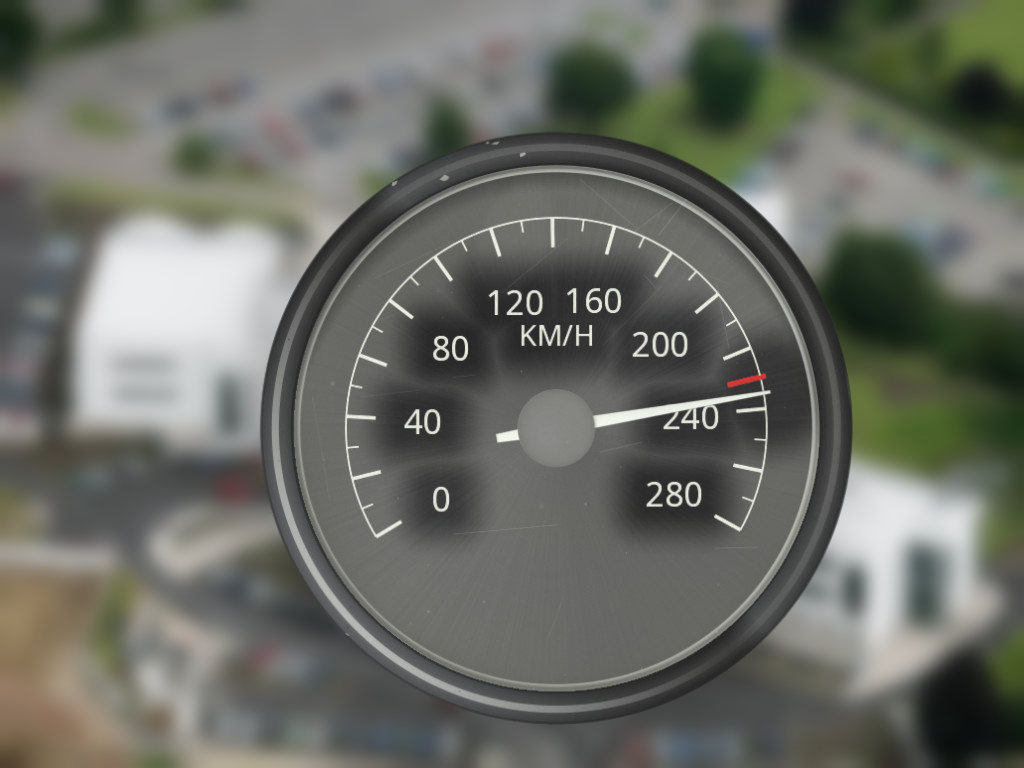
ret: 235,km/h
